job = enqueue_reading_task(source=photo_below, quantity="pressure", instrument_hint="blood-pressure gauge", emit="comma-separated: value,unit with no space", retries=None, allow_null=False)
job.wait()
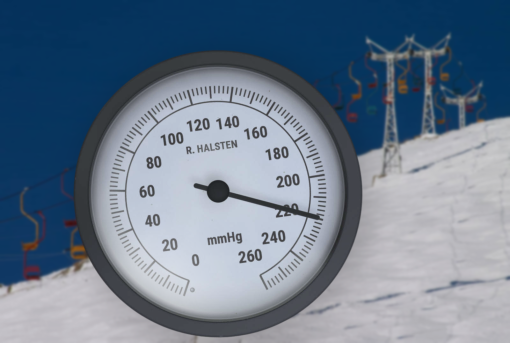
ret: 220,mmHg
